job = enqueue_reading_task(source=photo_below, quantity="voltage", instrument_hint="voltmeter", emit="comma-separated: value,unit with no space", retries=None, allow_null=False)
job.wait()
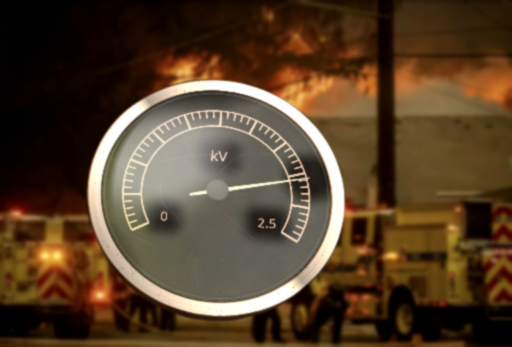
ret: 2.05,kV
